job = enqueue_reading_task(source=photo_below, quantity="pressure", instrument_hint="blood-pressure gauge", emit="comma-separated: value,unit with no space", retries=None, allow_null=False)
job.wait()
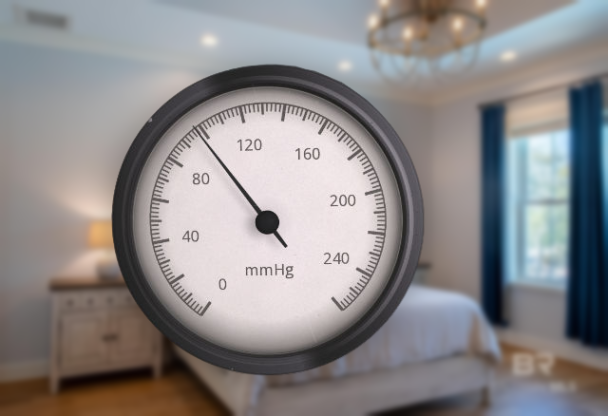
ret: 98,mmHg
